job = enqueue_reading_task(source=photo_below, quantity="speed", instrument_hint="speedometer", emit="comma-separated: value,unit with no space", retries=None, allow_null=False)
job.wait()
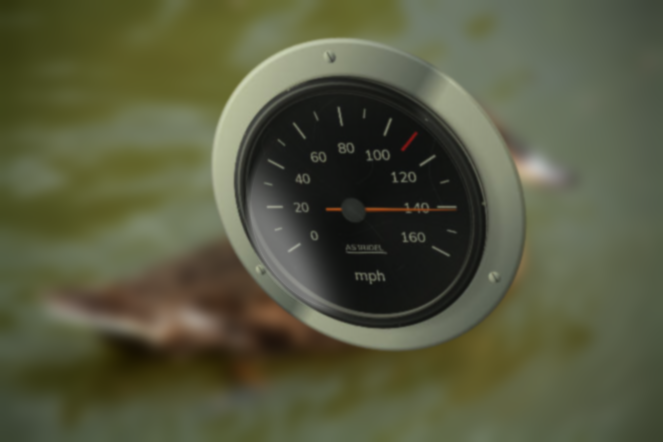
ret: 140,mph
